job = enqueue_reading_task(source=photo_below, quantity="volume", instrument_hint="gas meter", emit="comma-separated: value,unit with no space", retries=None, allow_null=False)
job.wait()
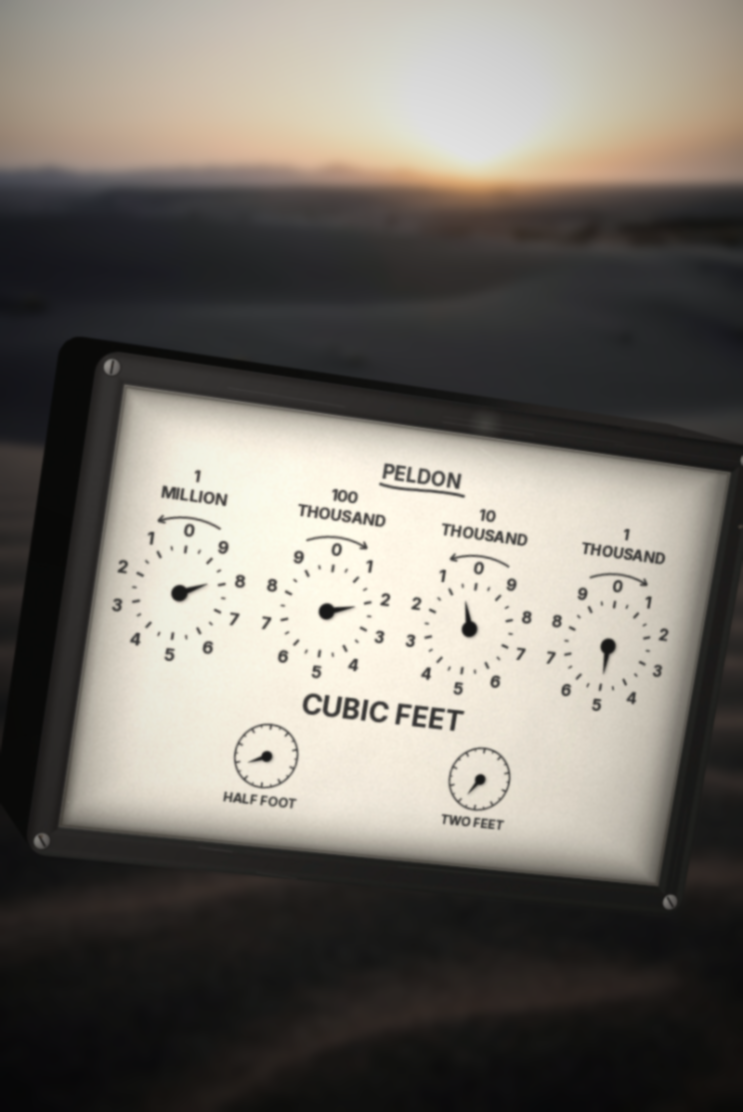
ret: 820500,ft³
